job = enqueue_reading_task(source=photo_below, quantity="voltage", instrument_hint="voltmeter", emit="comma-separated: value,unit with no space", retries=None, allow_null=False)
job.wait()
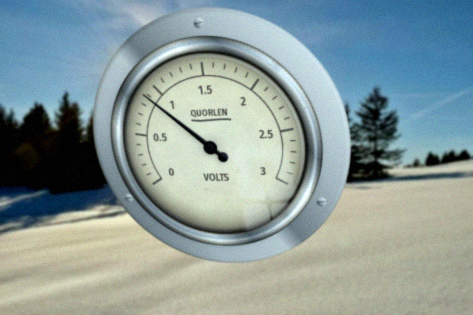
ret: 0.9,V
